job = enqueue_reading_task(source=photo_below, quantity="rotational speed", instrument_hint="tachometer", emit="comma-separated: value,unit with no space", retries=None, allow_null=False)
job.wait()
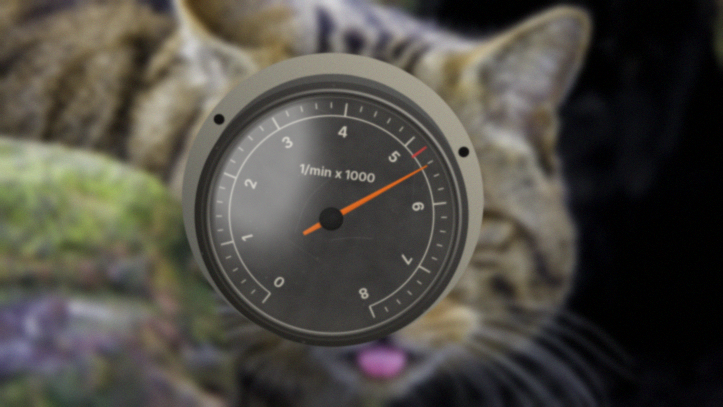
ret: 5400,rpm
